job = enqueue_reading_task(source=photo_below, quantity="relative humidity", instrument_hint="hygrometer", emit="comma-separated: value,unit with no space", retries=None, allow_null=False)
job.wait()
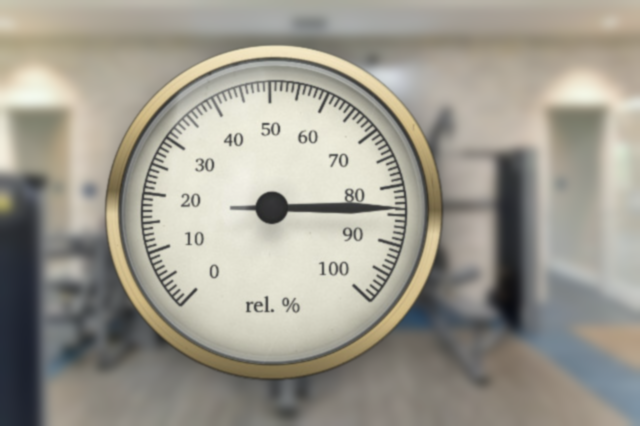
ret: 84,%
